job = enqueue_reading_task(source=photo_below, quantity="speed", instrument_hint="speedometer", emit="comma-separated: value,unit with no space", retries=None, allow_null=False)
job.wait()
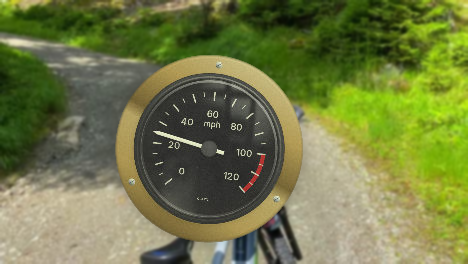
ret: 25,mph
